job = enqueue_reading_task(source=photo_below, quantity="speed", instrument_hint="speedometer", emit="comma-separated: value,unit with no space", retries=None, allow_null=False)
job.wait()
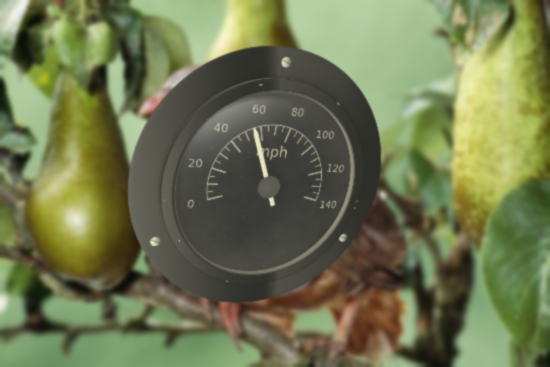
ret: 55,mph
